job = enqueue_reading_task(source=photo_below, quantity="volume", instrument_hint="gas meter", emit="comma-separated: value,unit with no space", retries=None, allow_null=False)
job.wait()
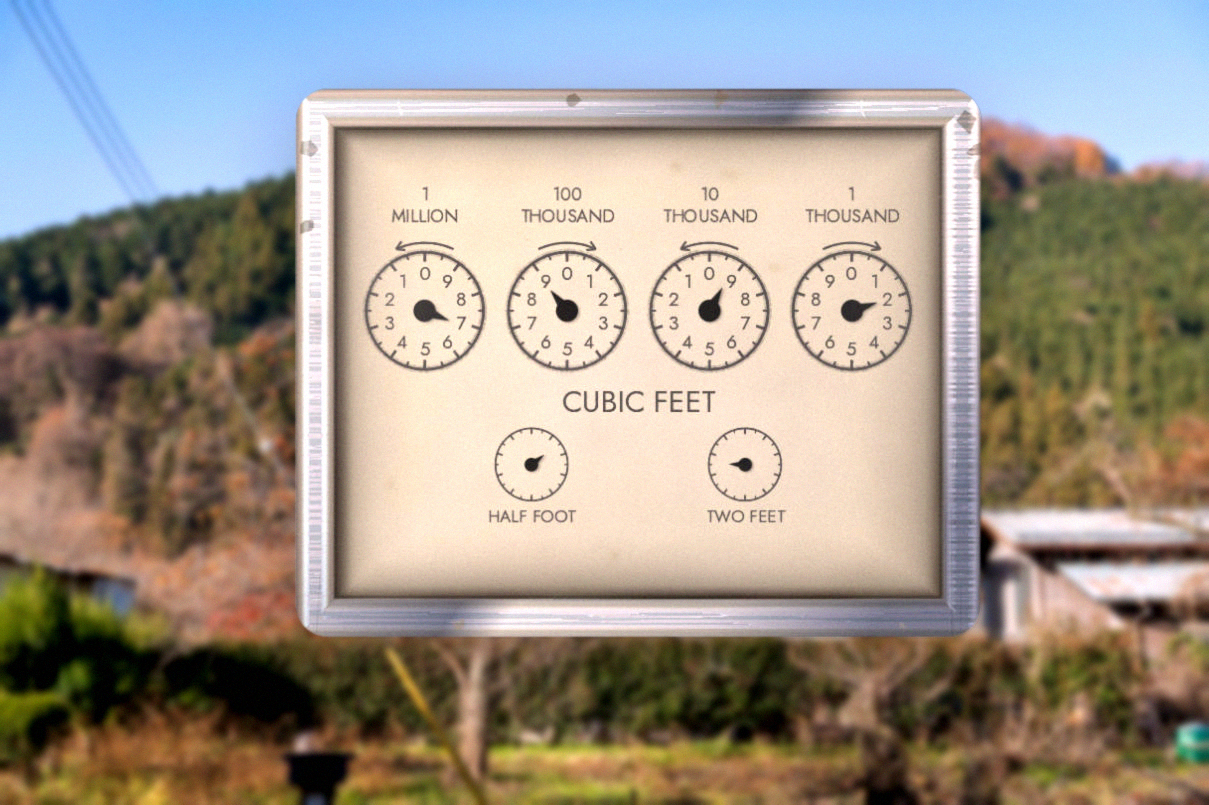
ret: 689200,ft³
